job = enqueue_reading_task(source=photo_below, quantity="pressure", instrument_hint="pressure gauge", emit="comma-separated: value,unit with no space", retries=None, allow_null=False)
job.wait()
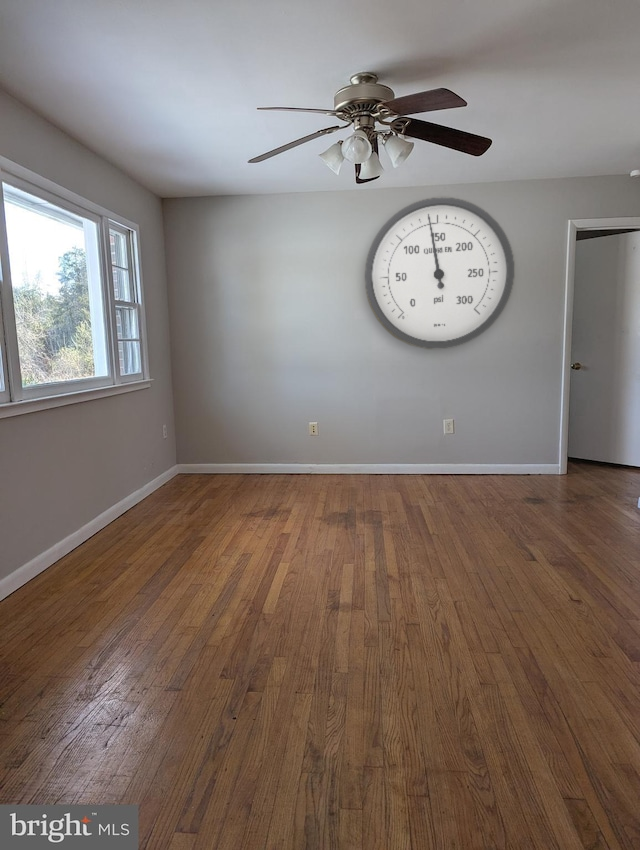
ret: 140,psi
